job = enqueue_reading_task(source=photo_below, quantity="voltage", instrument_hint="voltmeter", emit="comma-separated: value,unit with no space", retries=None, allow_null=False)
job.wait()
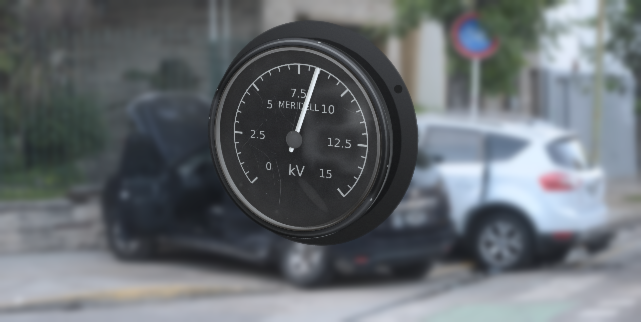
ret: 8.5,kV
